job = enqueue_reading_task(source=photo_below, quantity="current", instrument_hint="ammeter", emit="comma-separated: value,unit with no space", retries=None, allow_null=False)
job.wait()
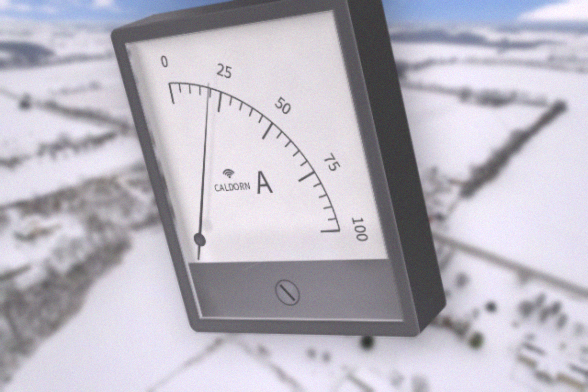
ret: 20,A
